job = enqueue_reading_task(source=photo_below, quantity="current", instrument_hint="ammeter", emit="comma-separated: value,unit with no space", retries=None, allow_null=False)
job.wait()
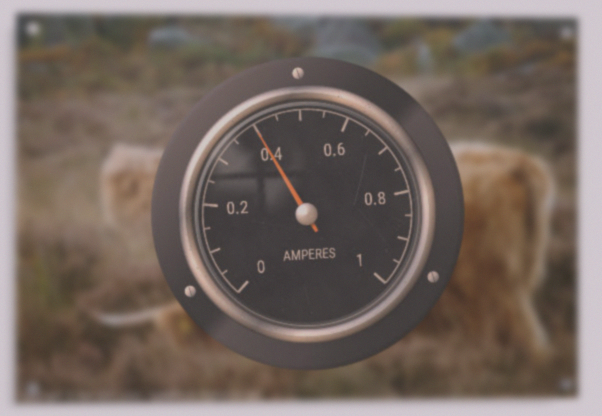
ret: 0.4,A
